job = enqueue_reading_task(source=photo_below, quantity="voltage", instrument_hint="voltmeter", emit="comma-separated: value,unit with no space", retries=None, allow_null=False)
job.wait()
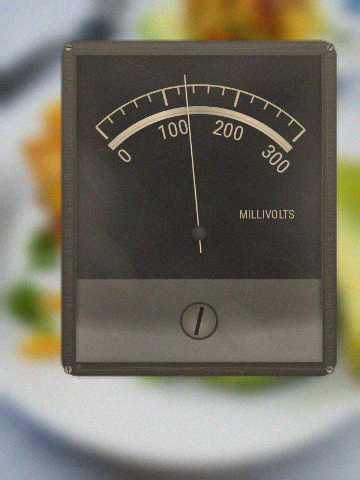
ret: 130,mV
